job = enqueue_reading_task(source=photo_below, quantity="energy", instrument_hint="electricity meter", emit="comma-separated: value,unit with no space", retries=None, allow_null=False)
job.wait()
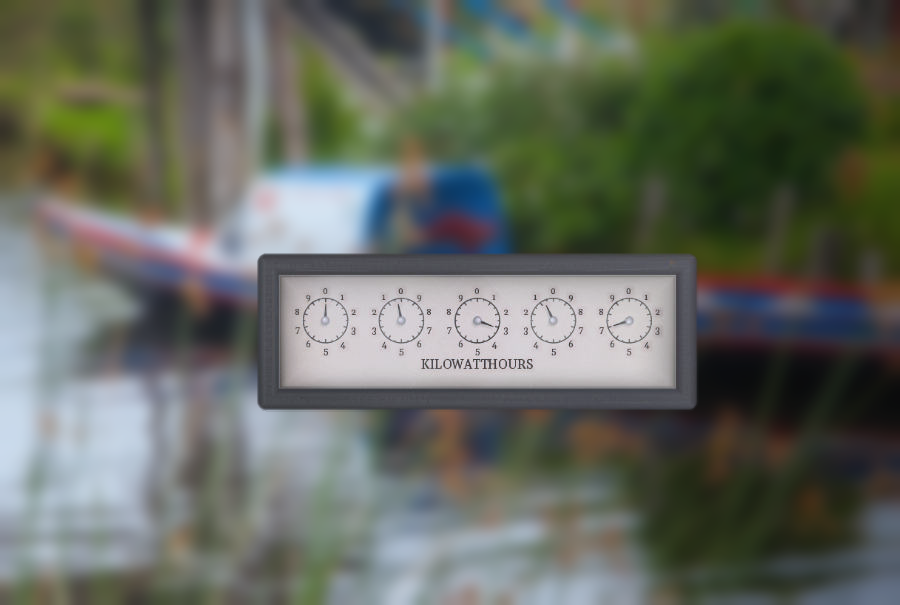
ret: 307,kWh
